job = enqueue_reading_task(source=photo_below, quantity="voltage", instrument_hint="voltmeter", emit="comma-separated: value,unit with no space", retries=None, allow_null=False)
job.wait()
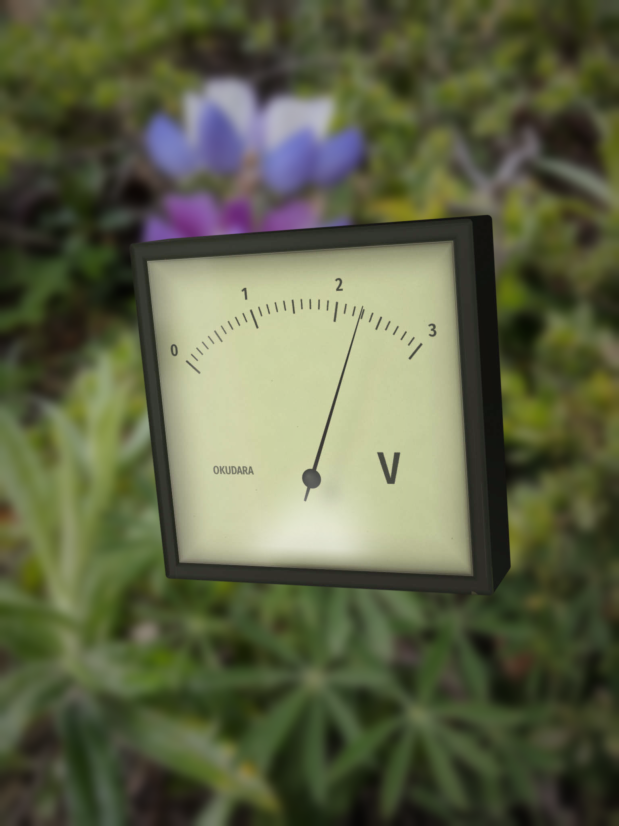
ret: 2.3,V
